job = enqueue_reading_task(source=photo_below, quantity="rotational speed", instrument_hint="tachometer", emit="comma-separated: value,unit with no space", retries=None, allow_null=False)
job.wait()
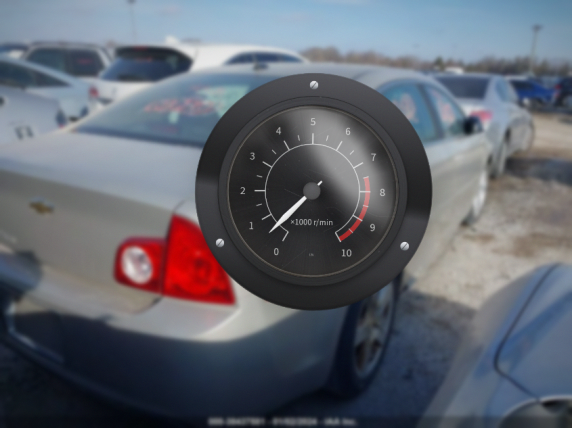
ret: 500,rpm
